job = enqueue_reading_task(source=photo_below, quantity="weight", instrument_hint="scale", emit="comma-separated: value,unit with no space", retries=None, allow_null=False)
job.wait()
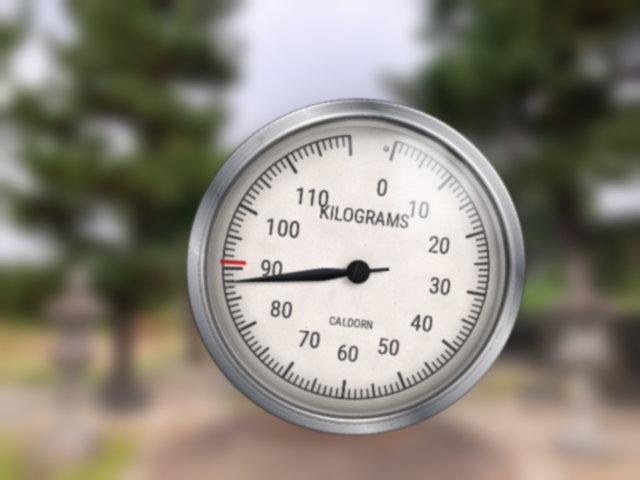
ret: 88,kg
